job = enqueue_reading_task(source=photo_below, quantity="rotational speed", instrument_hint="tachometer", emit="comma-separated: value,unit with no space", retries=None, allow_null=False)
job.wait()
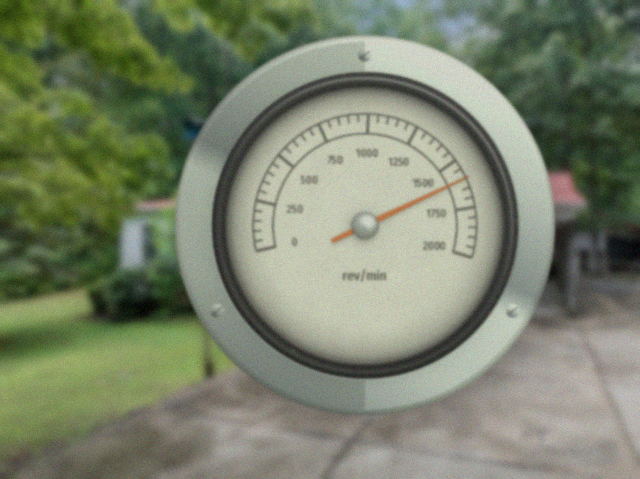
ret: 1600,rpm
